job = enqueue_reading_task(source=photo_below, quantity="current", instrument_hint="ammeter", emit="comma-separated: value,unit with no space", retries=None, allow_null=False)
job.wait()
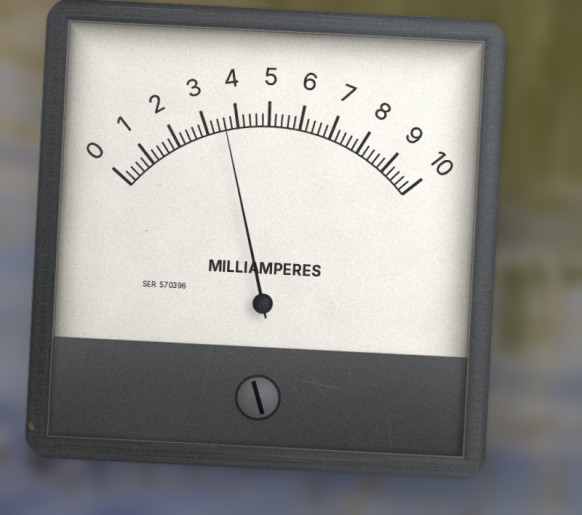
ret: 3.6,mA
